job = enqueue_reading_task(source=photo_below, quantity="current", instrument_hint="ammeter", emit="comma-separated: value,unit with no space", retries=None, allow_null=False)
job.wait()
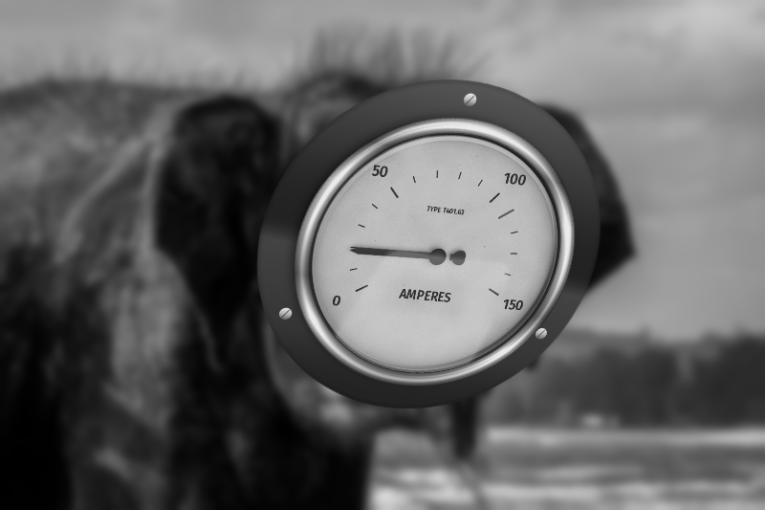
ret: 20,A
